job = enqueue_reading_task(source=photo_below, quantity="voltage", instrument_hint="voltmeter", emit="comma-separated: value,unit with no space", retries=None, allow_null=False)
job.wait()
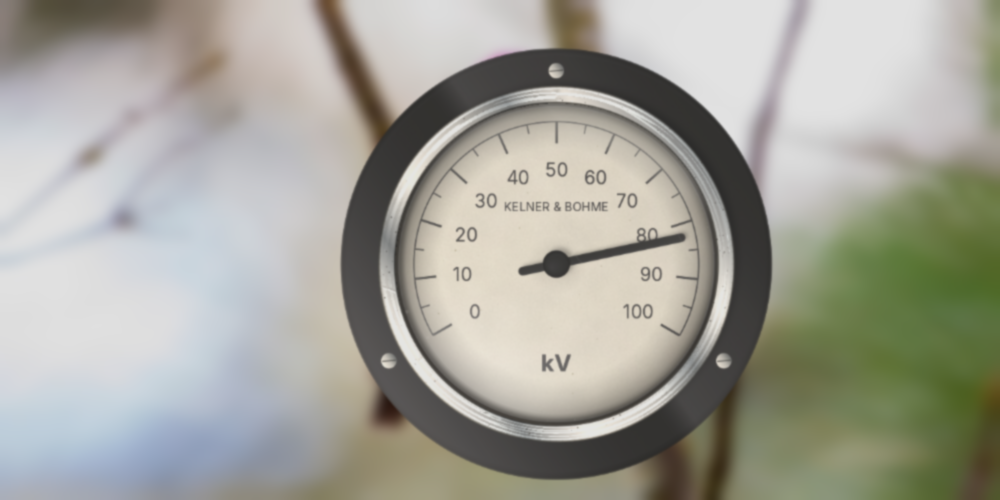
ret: 82.5,kV
